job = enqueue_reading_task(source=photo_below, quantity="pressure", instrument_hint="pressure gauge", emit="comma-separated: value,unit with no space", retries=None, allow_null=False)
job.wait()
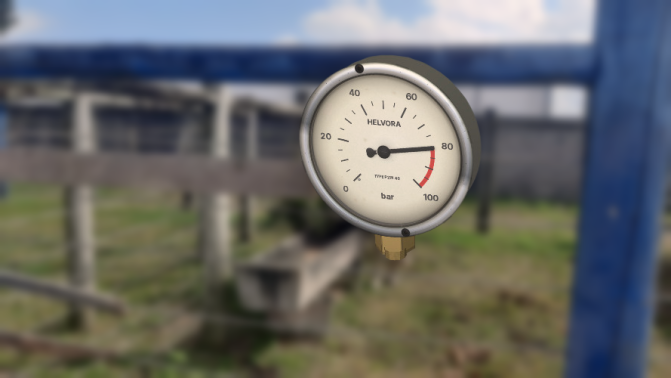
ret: 80,bar
